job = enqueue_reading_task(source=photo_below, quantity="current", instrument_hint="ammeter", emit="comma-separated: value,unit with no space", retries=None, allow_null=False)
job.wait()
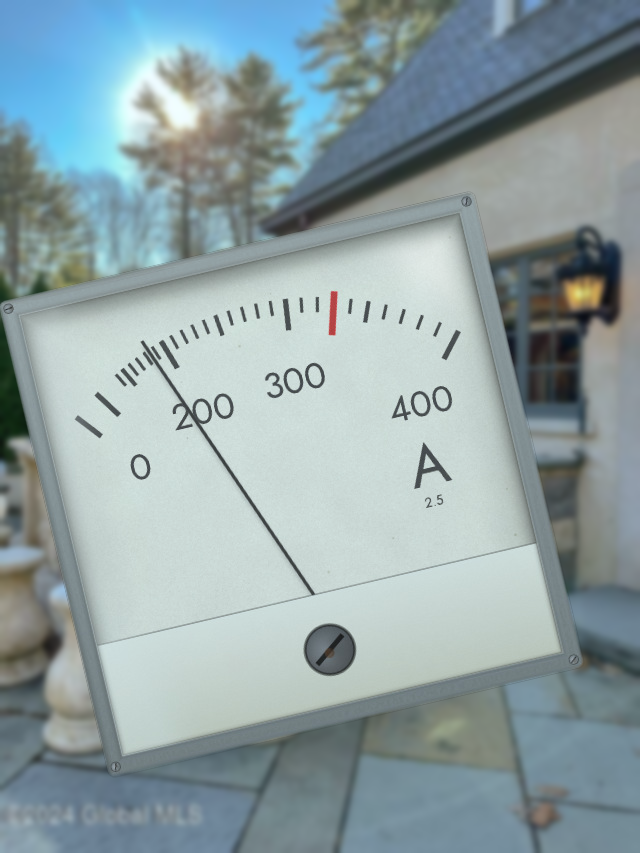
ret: 185,A
